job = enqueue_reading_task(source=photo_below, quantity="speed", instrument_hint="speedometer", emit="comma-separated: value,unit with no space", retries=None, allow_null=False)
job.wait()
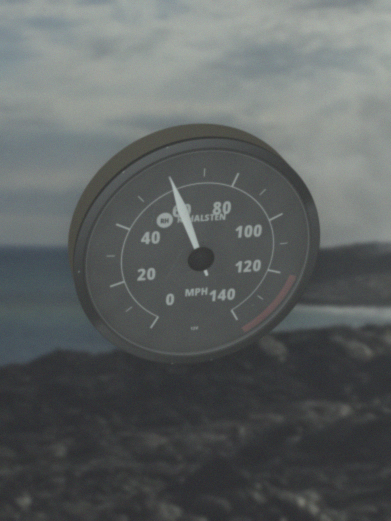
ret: 60,mph
